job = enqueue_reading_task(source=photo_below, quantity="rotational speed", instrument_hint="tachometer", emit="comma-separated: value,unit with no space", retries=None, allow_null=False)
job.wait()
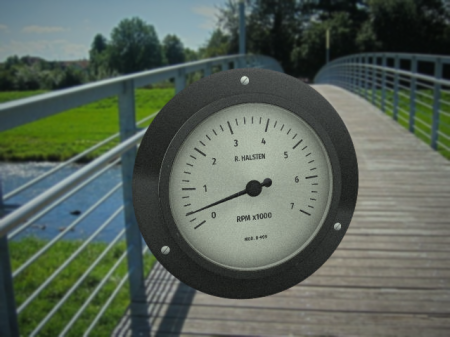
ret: 400,rpm
